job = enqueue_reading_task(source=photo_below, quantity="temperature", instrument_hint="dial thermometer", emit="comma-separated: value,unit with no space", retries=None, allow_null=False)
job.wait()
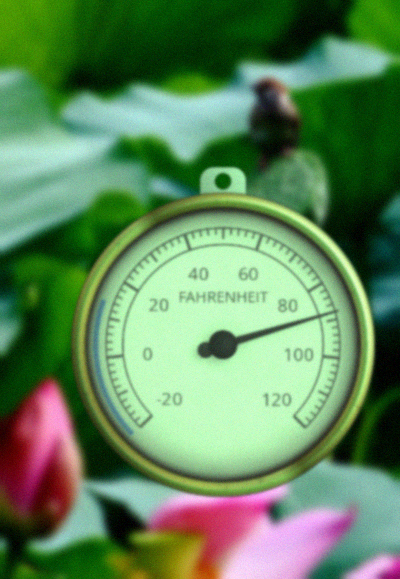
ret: 88,°F
